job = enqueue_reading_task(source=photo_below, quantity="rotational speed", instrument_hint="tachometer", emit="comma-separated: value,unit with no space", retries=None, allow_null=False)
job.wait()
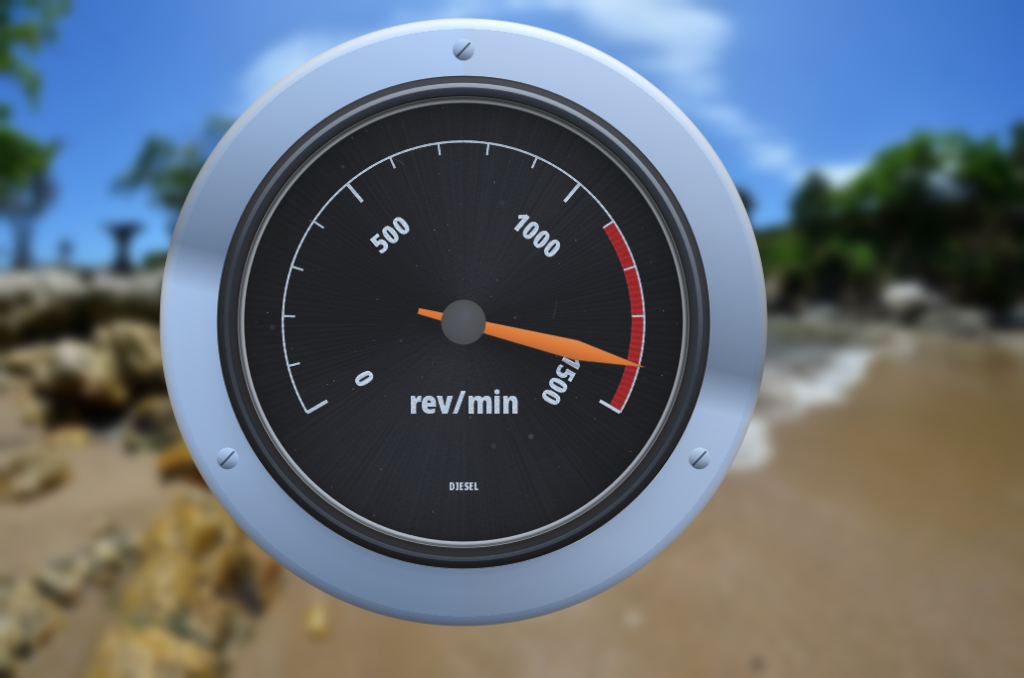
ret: 1400,rpm
